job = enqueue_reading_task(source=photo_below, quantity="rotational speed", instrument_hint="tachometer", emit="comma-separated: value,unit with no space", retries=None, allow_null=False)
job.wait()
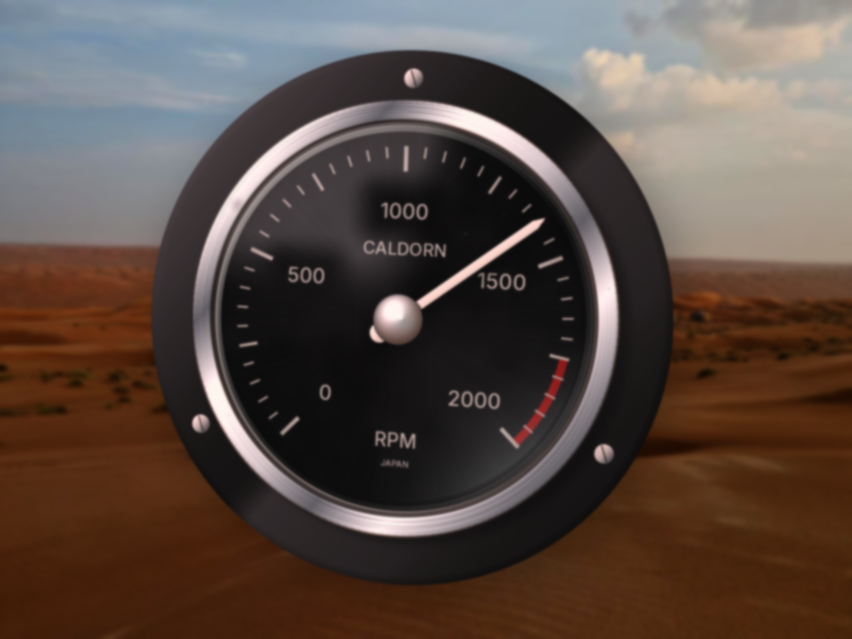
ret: 1400,rpm
